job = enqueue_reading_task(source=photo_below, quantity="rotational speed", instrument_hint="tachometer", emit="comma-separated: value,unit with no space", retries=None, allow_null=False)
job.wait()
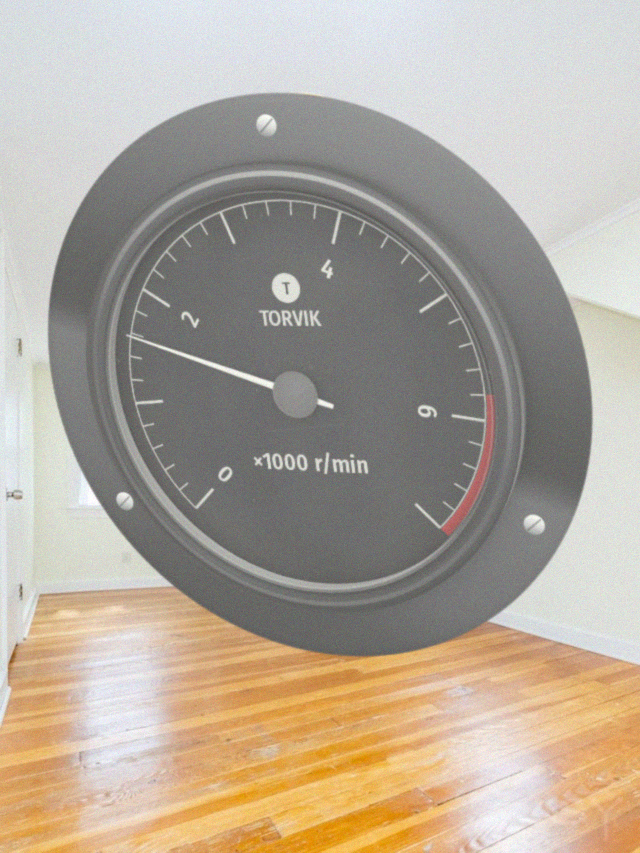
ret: 1600,rpm
